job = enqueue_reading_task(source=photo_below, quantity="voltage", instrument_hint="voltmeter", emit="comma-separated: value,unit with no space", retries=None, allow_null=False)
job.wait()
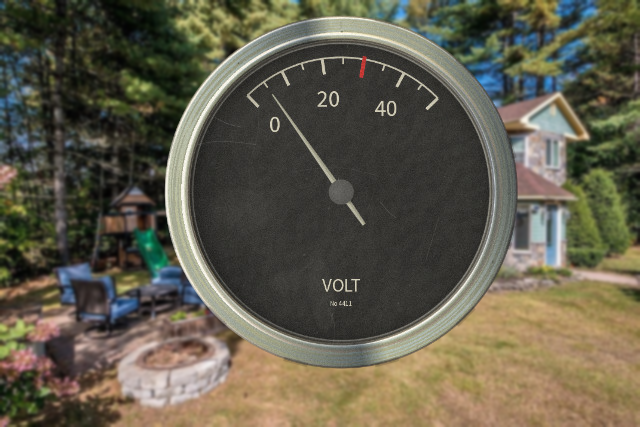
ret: 5,V
